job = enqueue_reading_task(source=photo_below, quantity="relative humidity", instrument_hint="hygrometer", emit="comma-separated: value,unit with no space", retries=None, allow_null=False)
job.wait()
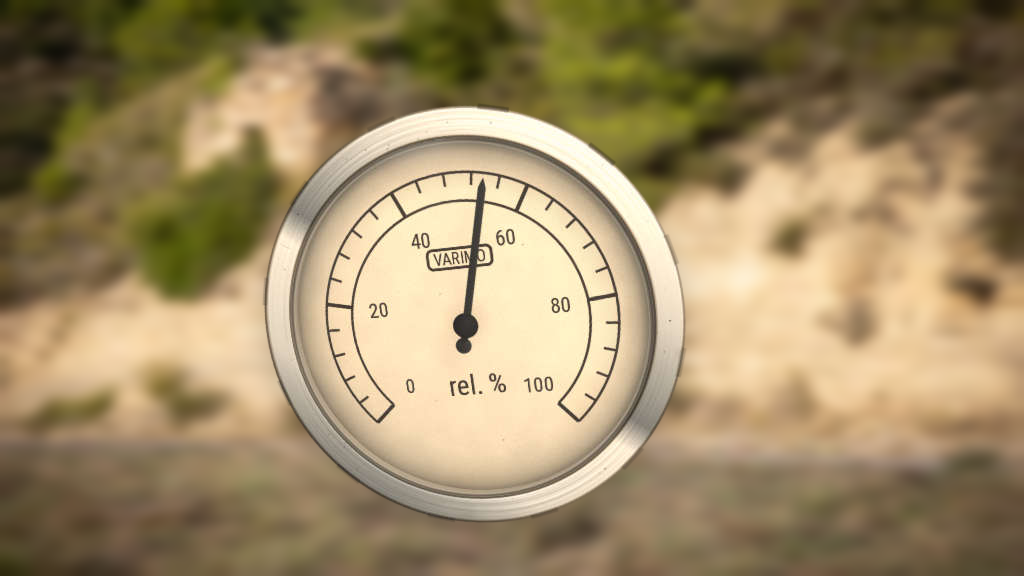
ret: 54,%
